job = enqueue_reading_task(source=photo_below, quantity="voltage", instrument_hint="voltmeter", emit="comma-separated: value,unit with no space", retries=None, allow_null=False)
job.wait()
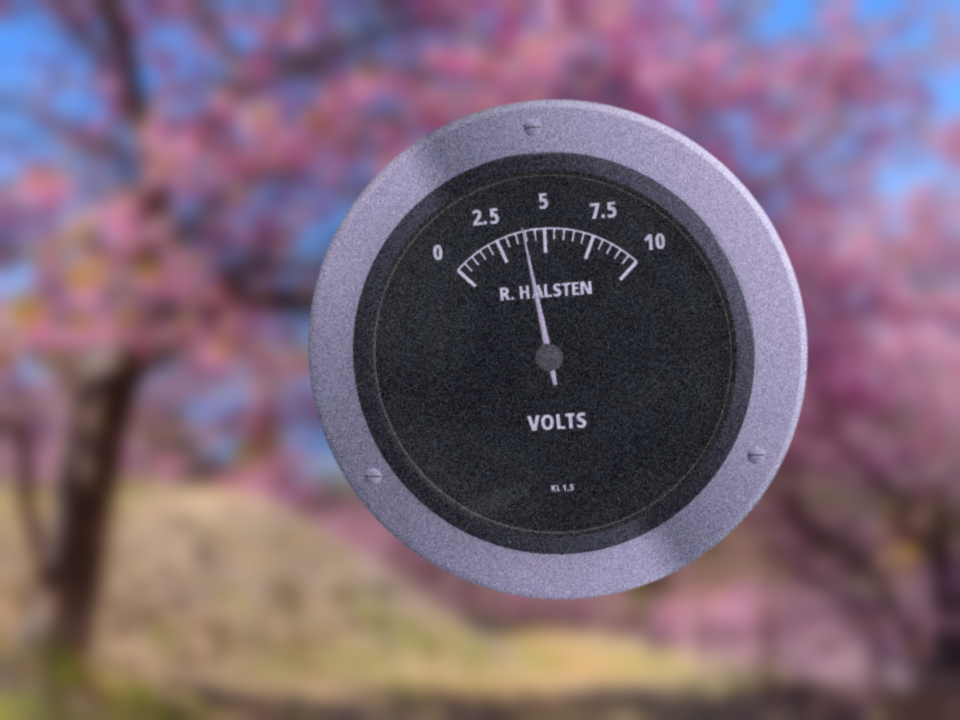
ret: 4,V
